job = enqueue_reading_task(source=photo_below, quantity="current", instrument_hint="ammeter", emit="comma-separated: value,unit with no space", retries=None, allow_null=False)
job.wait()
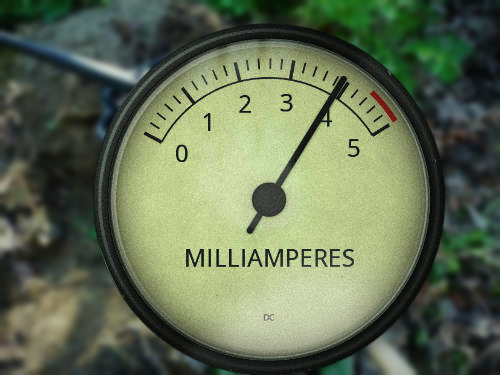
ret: 3.9,mA
